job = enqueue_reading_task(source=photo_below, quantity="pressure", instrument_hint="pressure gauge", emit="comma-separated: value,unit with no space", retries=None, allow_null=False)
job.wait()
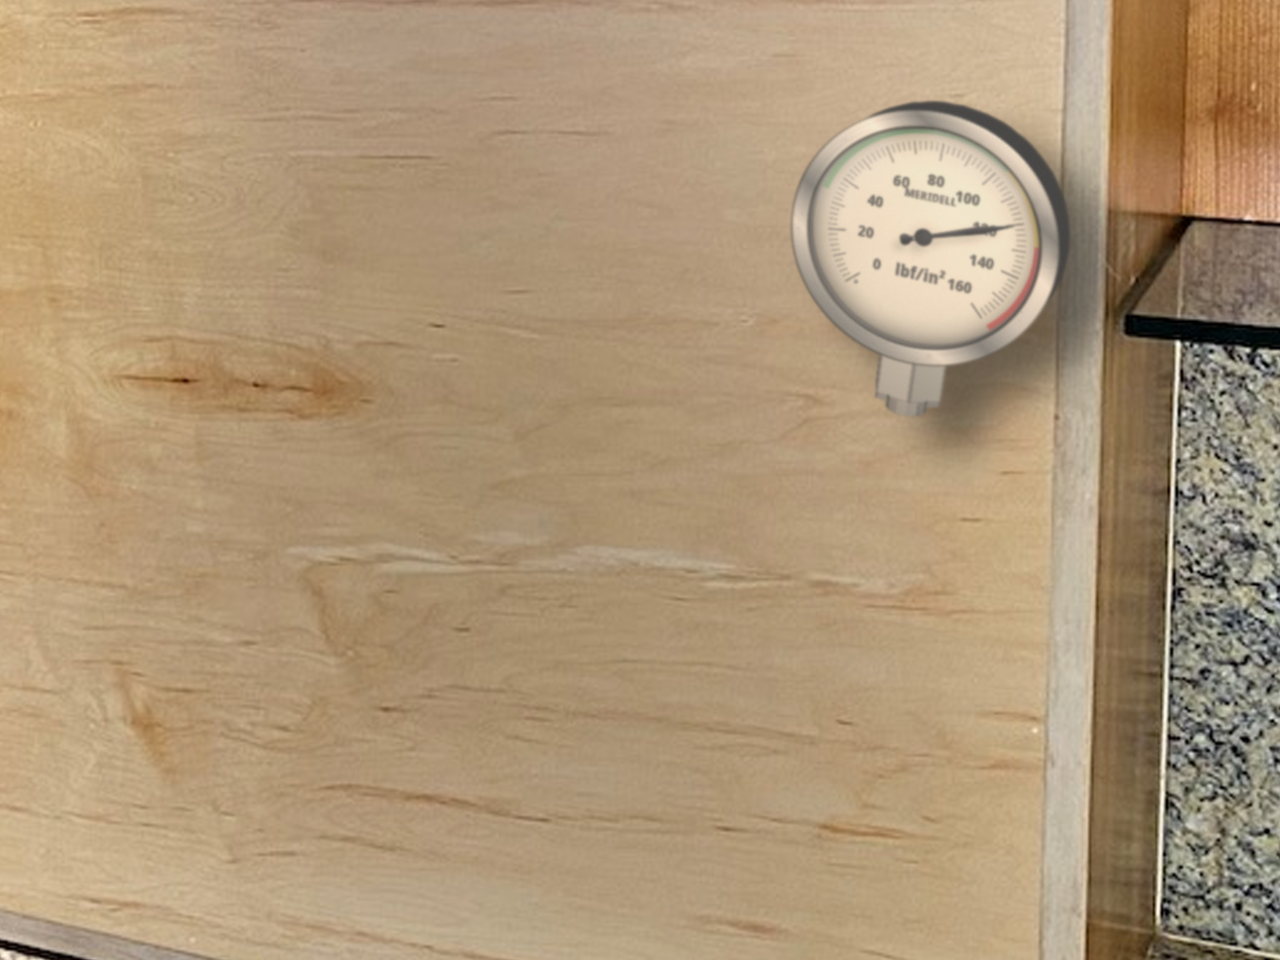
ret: 120,psi
